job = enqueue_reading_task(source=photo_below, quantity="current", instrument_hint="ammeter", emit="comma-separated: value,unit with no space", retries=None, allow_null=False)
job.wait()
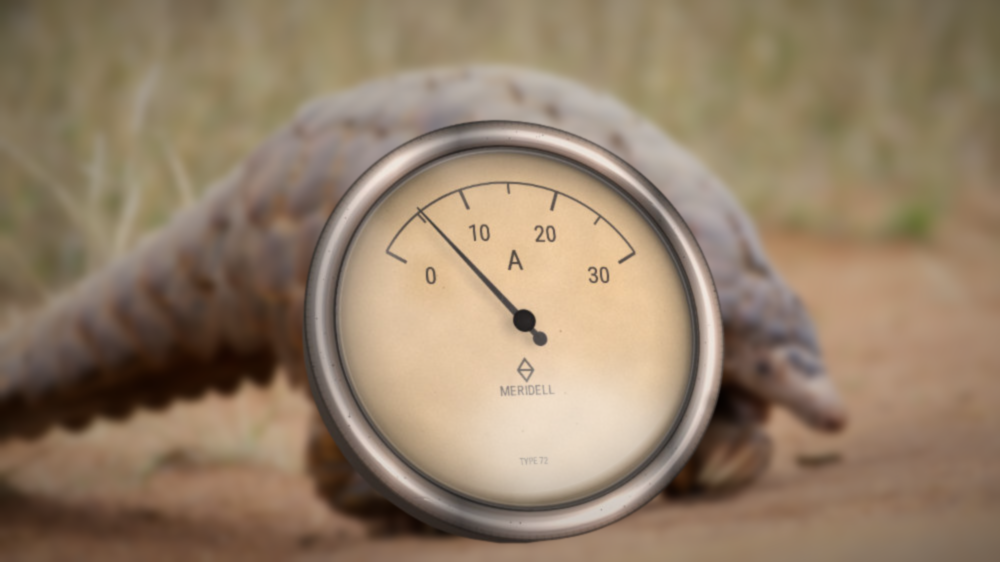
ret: 5,A
